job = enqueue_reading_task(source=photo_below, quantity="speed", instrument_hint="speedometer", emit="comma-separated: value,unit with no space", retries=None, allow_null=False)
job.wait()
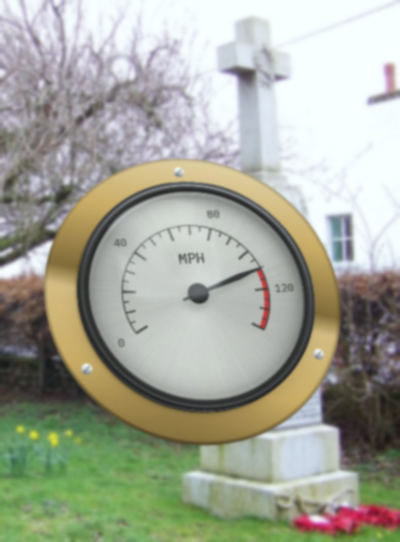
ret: 110,mph
